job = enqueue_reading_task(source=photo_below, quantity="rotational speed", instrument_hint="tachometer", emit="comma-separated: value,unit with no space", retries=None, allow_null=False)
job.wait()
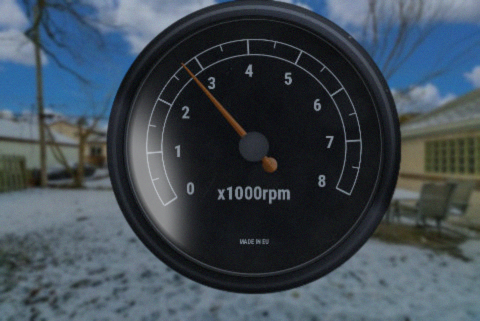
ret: 2750,rpm
